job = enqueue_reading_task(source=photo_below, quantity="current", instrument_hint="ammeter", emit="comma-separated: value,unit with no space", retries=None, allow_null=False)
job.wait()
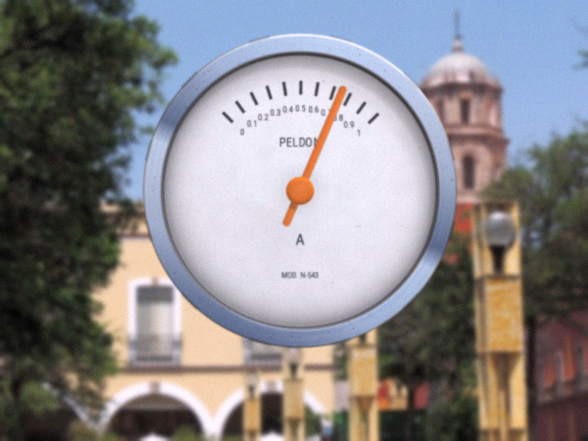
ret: 0.75,A
